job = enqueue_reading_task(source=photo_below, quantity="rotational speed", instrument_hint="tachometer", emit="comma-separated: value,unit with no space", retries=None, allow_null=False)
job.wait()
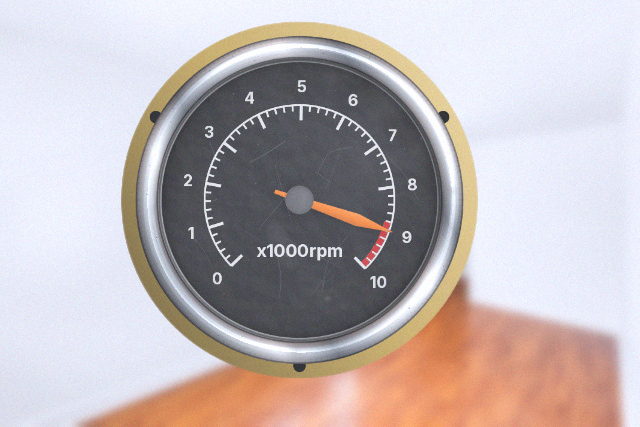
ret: 9000,rpm
